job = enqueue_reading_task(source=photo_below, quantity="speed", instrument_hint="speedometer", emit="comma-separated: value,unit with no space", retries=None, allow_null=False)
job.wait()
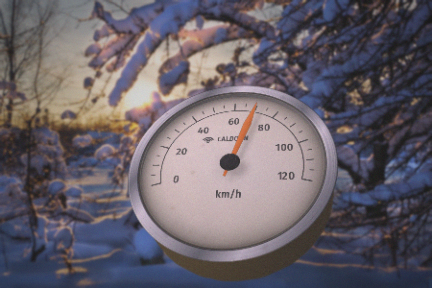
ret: 70,km/h
